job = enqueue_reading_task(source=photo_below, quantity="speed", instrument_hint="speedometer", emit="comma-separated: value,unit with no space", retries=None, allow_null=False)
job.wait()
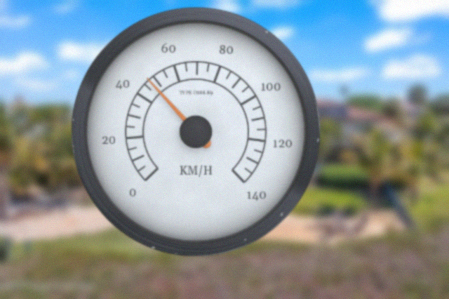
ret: 47.5,km/h
